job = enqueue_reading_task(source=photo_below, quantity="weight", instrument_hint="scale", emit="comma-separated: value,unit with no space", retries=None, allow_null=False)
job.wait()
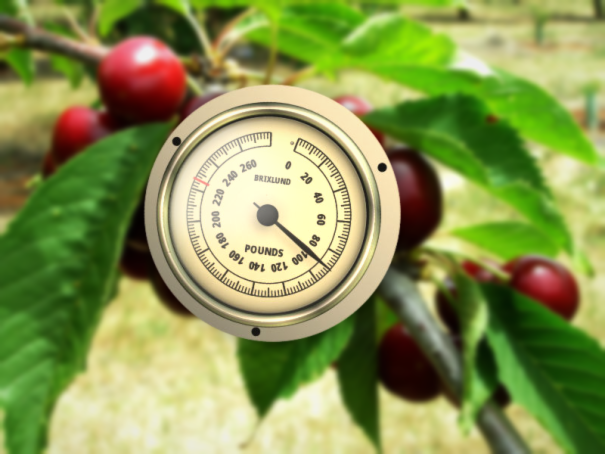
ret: 90,lb
